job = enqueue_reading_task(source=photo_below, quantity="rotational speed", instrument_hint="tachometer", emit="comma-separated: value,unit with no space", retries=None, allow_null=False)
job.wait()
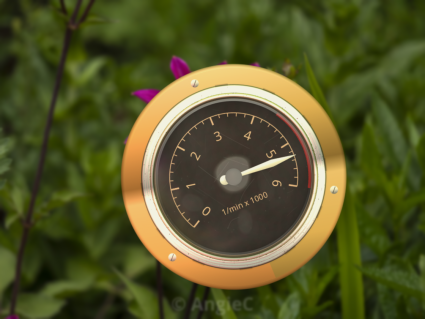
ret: 5300,rpm
